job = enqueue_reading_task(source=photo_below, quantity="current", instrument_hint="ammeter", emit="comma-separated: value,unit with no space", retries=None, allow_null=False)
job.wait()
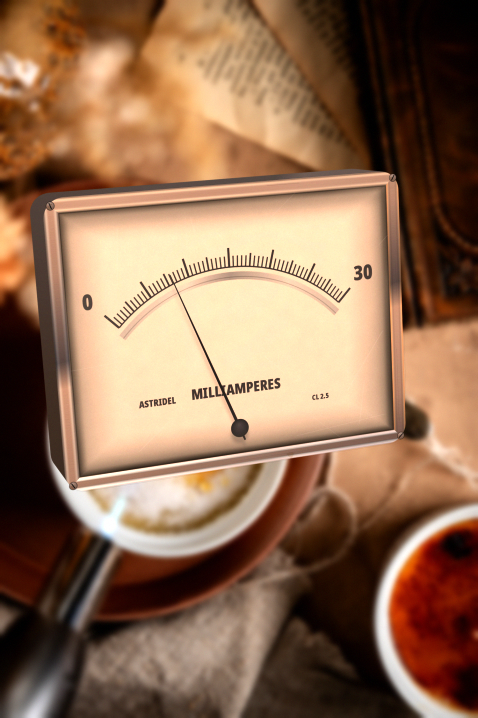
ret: 8,mA
